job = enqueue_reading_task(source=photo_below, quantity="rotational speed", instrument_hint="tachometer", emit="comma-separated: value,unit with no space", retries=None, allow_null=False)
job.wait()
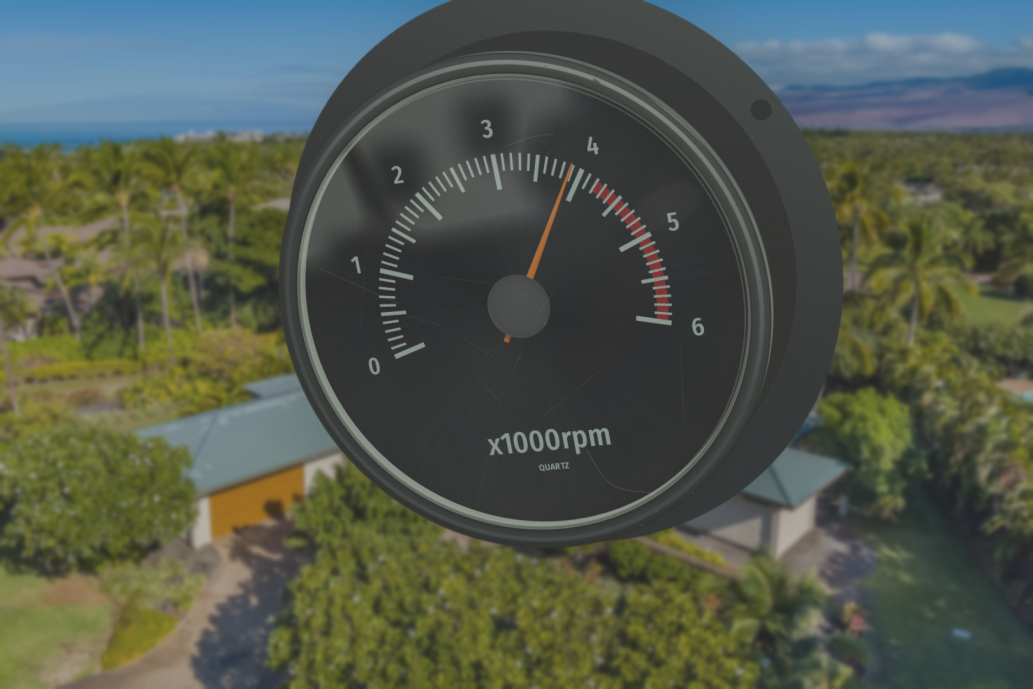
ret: 3900,rpm
